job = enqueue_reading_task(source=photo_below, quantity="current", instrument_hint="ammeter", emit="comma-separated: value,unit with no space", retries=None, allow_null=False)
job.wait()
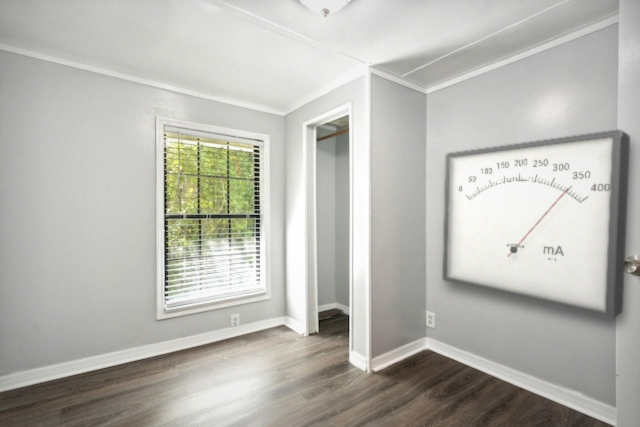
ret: 350,mA
